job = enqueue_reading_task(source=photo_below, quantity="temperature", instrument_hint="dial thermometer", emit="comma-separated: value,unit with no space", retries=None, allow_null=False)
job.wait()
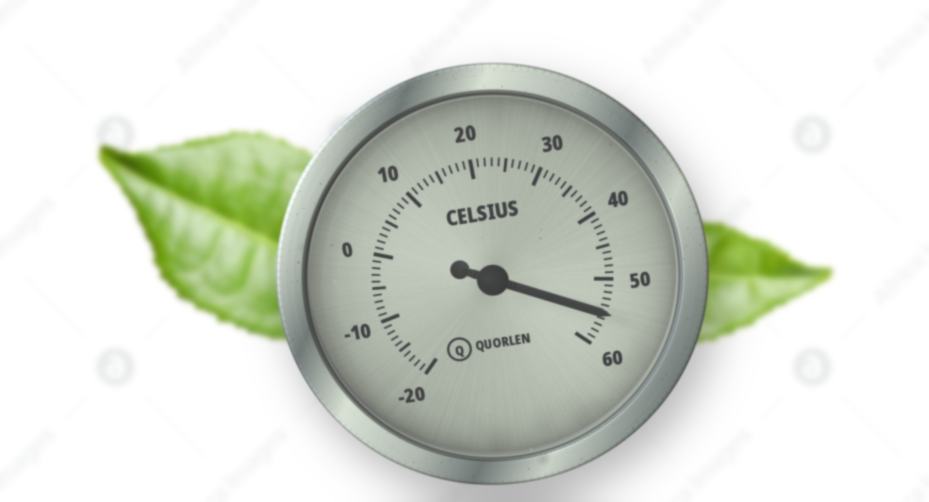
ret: 55,°C
